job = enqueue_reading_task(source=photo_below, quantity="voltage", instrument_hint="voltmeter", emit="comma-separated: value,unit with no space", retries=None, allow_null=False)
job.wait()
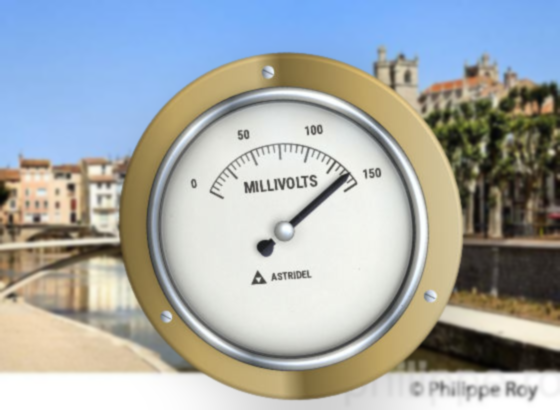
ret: 140,mV
